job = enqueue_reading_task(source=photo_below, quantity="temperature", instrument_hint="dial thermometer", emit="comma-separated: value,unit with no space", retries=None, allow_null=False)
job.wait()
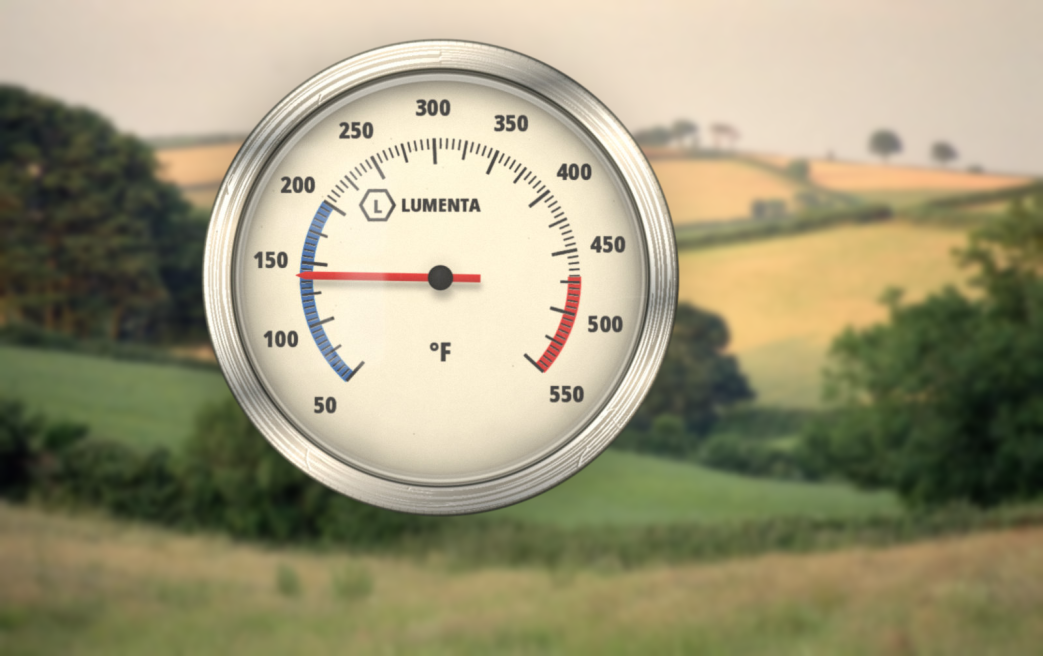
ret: 140,°F
